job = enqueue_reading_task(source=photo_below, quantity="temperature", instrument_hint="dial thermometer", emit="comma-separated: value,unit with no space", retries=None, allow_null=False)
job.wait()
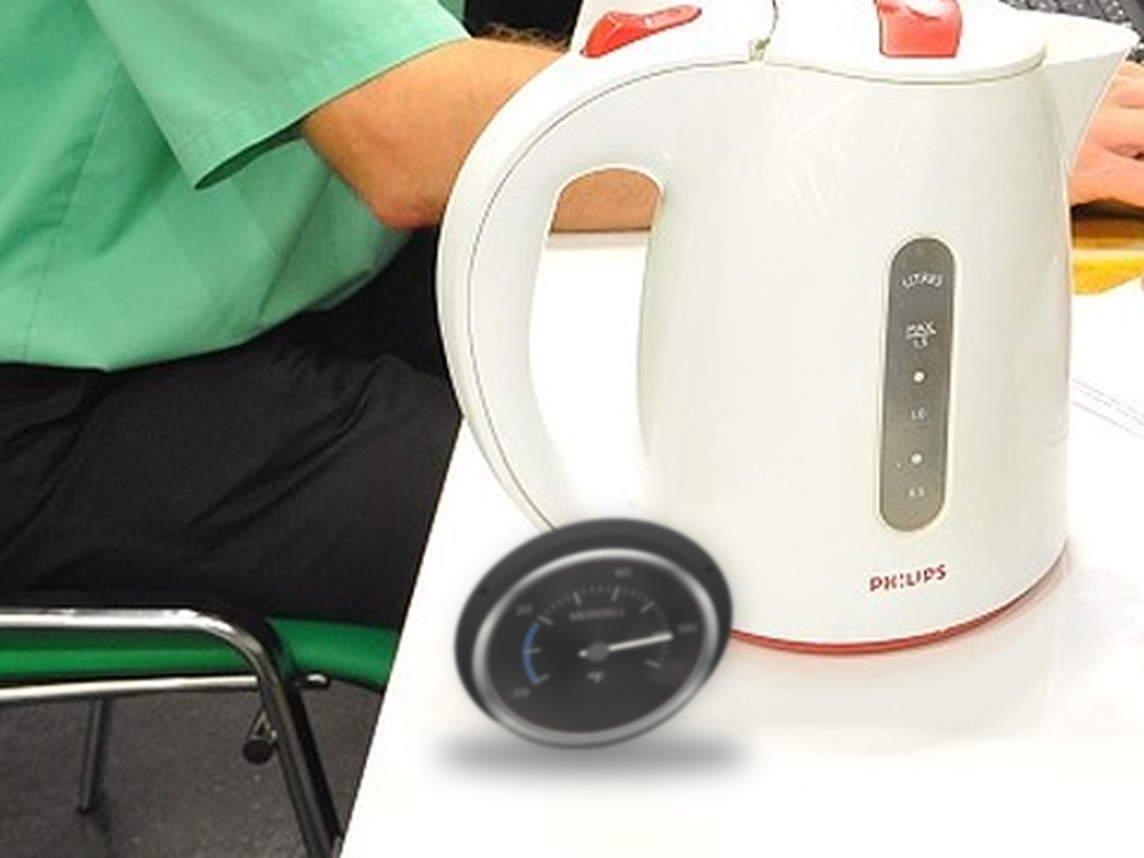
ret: 100,°F
